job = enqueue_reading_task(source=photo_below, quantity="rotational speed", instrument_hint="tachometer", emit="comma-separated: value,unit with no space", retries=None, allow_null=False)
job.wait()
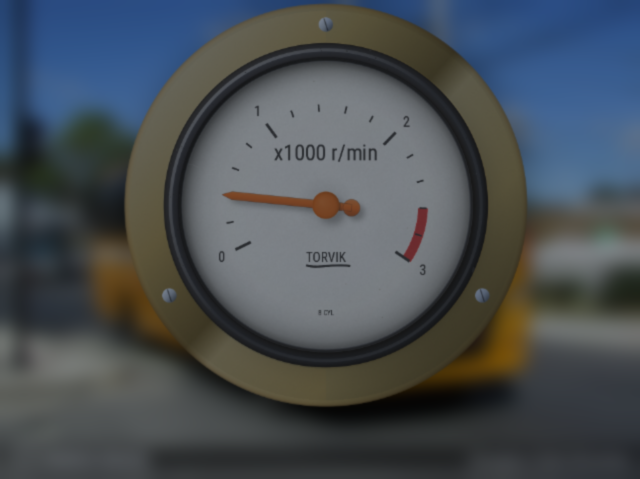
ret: 400,rpm
